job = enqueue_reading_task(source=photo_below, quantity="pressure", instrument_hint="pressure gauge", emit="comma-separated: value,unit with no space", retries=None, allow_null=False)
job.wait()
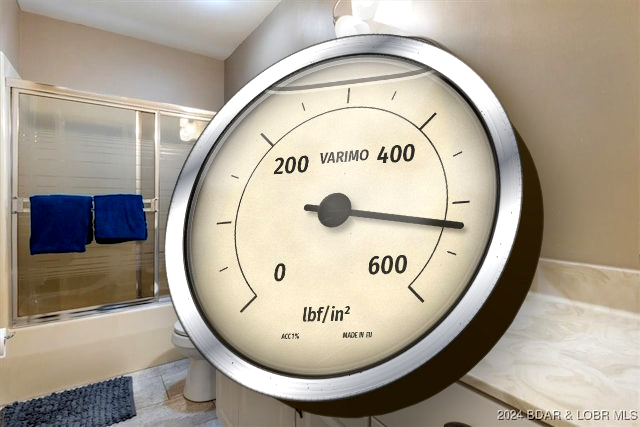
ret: 525,psi
